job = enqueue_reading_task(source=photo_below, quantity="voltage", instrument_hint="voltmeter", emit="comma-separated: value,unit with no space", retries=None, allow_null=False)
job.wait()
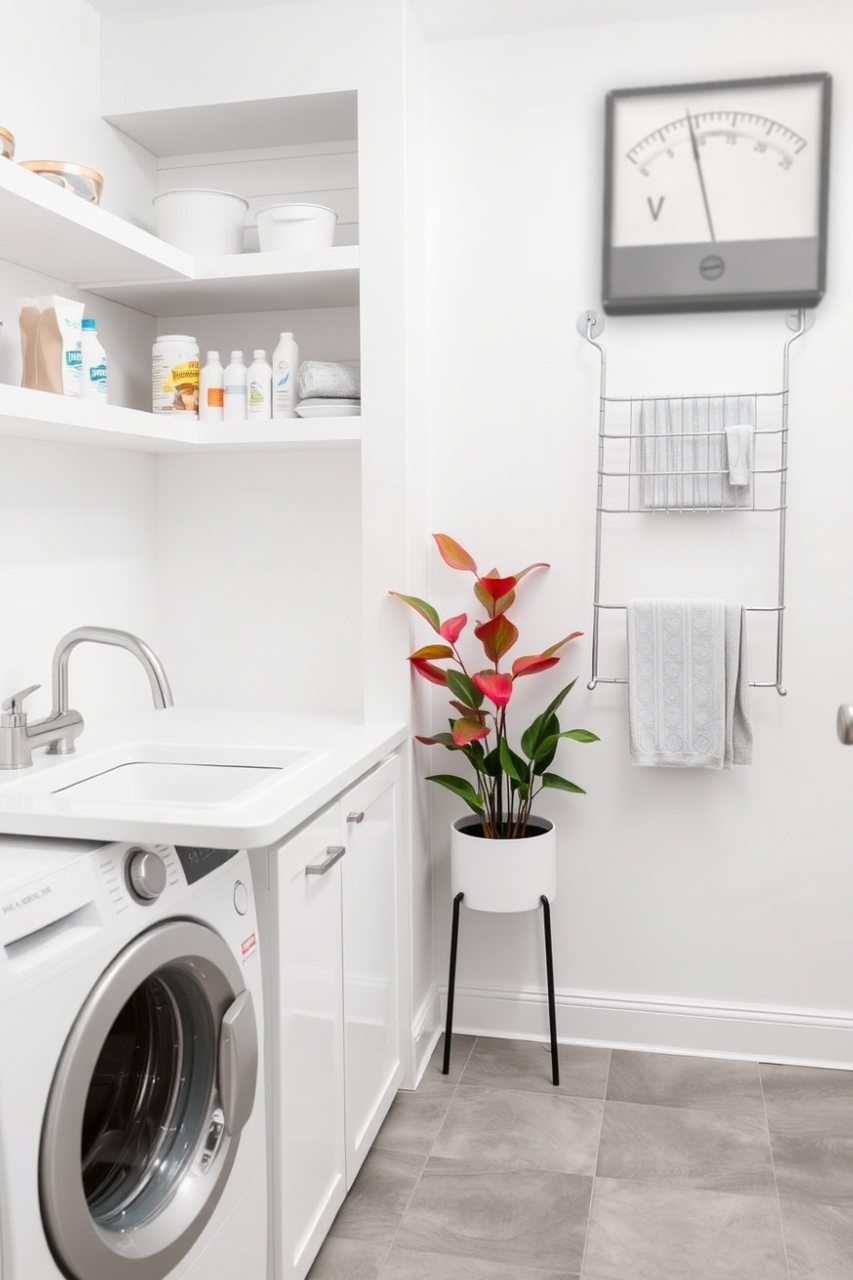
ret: 9,V
